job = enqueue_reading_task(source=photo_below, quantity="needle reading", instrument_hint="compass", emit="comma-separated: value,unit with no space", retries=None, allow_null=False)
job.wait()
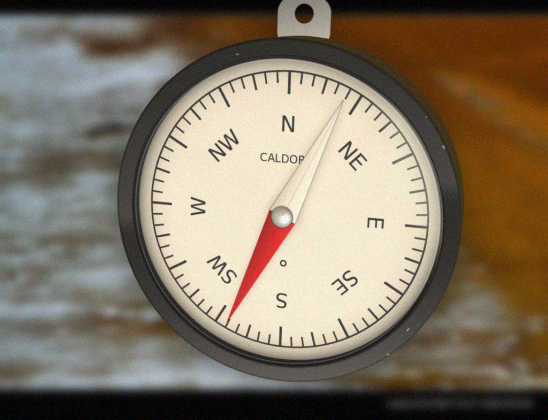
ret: 205,°
